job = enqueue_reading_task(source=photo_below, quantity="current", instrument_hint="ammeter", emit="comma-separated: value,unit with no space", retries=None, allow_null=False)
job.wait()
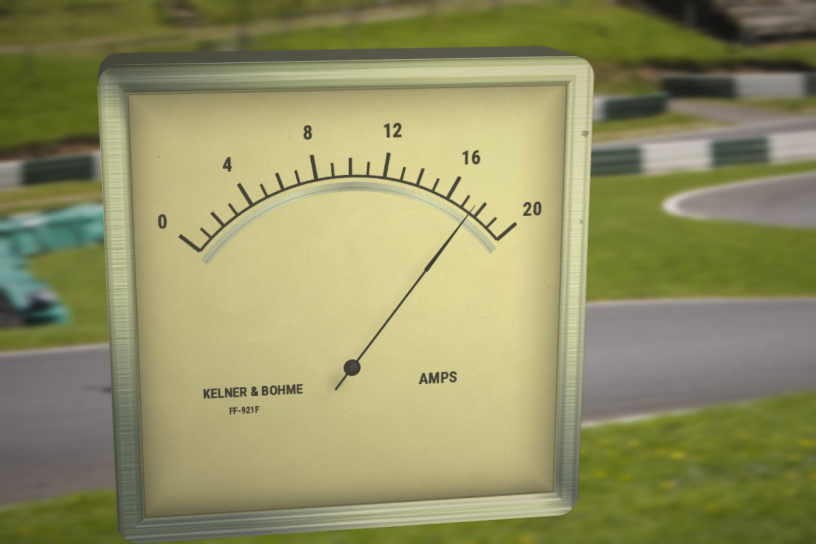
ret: 17.5,A
